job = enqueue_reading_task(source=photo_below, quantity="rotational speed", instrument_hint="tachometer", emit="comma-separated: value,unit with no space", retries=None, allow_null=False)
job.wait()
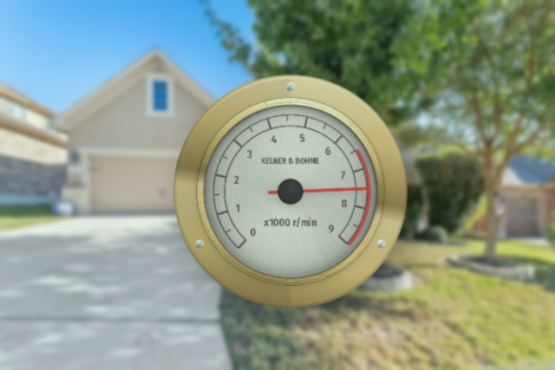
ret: 7500,rpm
